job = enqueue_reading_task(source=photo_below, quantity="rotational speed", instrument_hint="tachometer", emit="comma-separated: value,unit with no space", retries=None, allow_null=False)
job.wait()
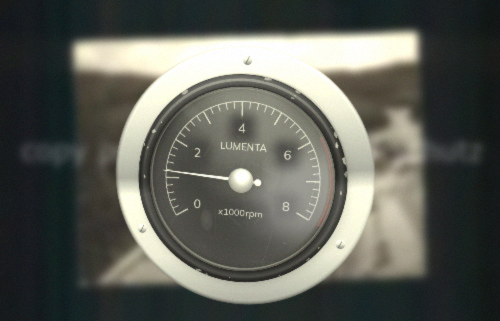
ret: 1200,rpm
